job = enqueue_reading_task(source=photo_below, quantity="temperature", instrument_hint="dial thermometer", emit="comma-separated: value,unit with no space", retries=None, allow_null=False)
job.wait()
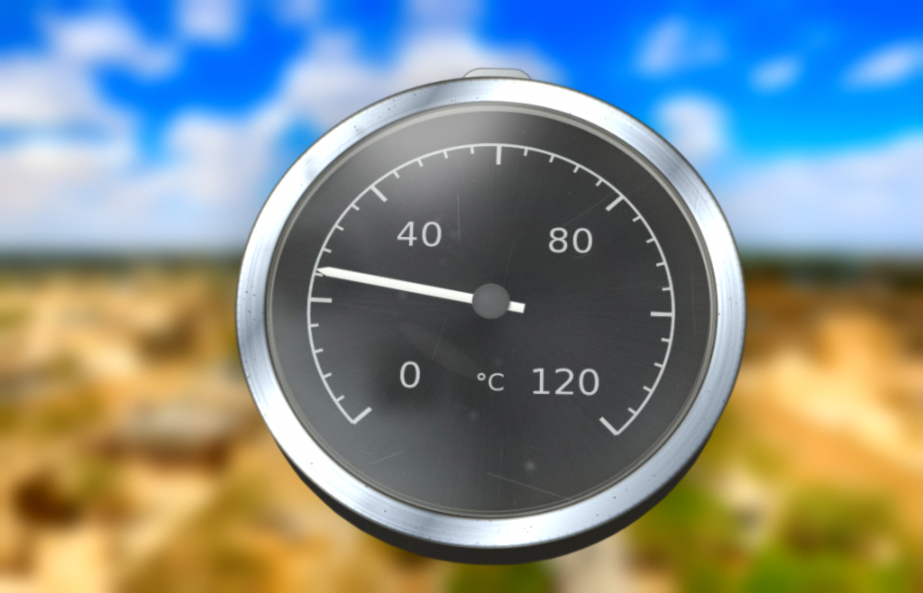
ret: 24,°C
